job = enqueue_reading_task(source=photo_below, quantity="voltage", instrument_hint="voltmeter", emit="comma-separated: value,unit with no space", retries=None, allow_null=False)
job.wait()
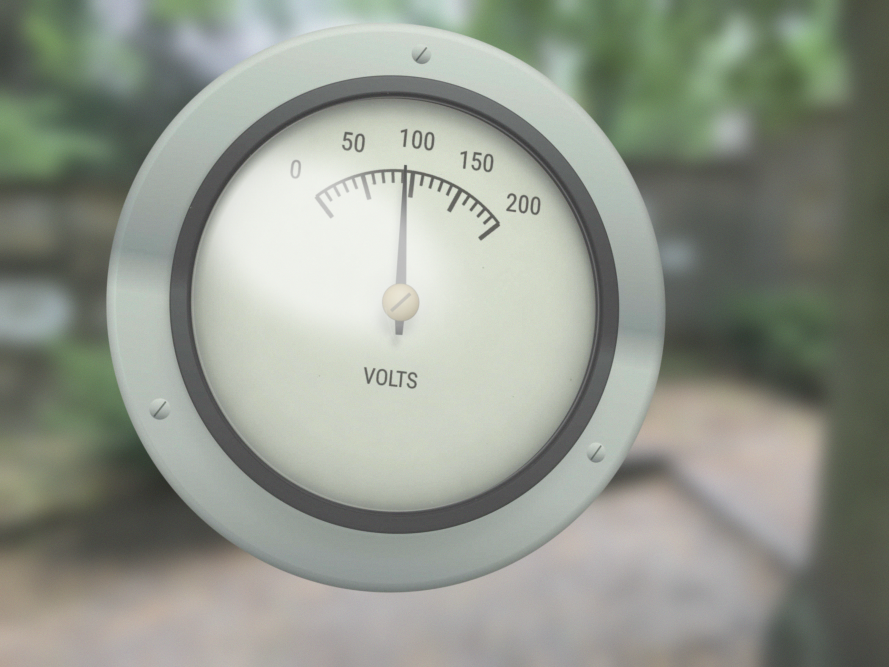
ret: 90,V
